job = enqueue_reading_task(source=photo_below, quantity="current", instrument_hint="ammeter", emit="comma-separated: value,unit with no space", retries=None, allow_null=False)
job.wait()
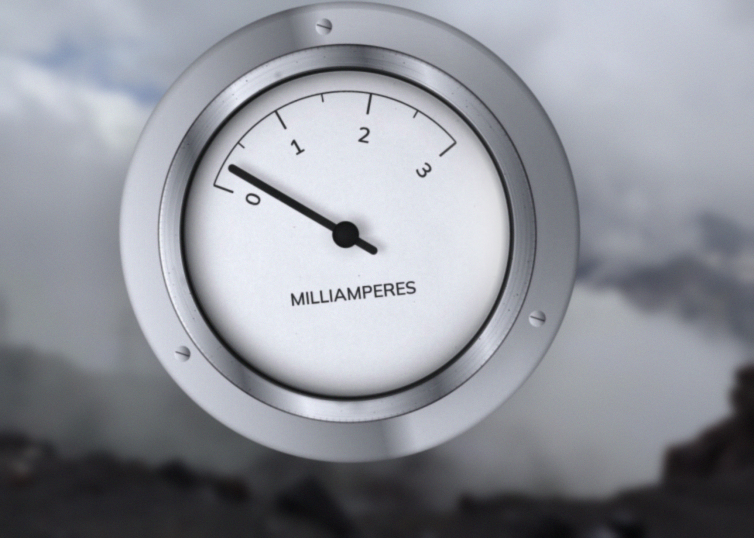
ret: 0.25,mA
